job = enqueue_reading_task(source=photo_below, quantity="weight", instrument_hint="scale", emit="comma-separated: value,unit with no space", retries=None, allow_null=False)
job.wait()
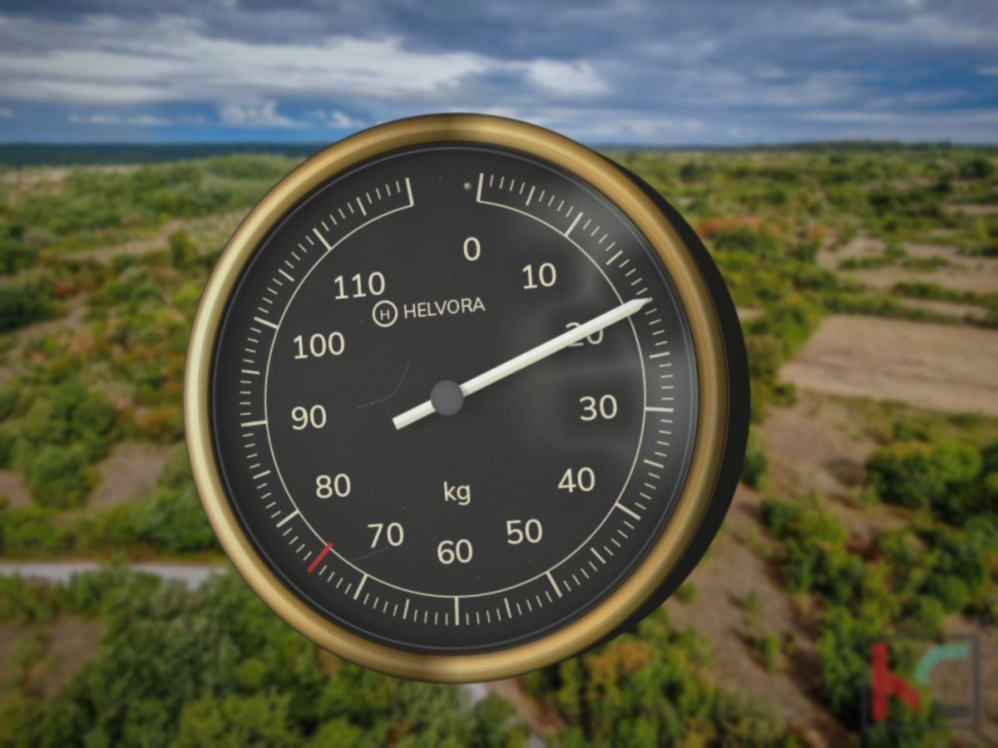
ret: 20,kg
